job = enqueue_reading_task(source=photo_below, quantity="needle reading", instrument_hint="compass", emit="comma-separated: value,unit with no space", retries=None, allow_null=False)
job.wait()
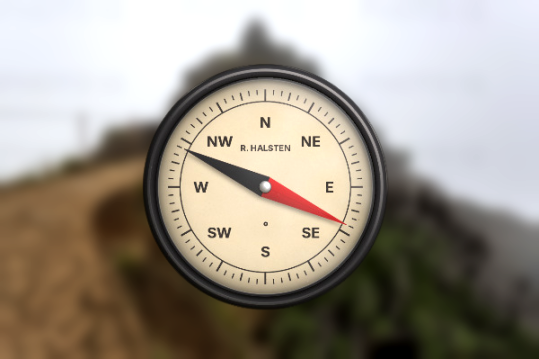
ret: 115,°
